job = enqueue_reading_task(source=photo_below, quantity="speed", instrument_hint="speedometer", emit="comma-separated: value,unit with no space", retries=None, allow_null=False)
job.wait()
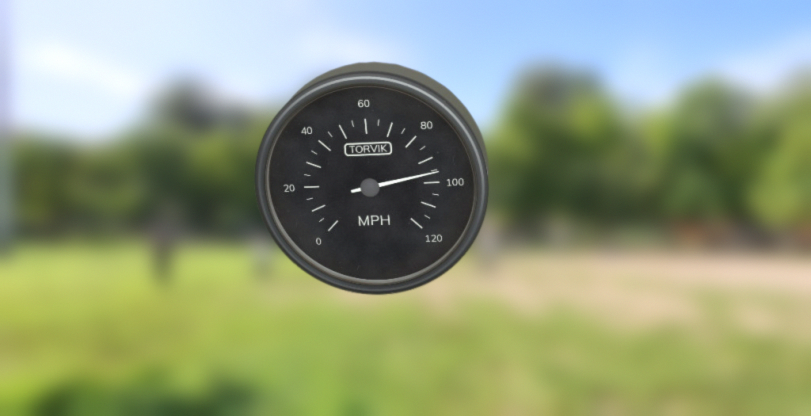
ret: 95,mph
